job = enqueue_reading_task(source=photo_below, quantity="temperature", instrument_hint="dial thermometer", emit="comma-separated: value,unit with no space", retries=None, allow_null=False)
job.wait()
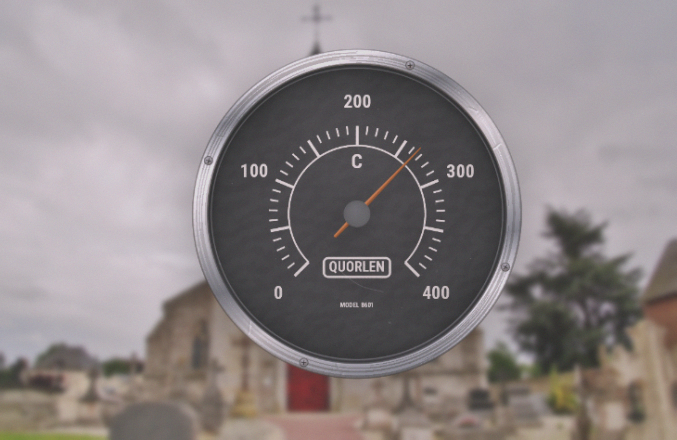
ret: 265,°C
